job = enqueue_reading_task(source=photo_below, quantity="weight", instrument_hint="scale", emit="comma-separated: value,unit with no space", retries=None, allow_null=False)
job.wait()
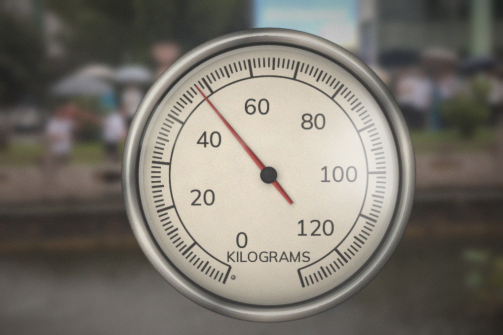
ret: 48,kg
